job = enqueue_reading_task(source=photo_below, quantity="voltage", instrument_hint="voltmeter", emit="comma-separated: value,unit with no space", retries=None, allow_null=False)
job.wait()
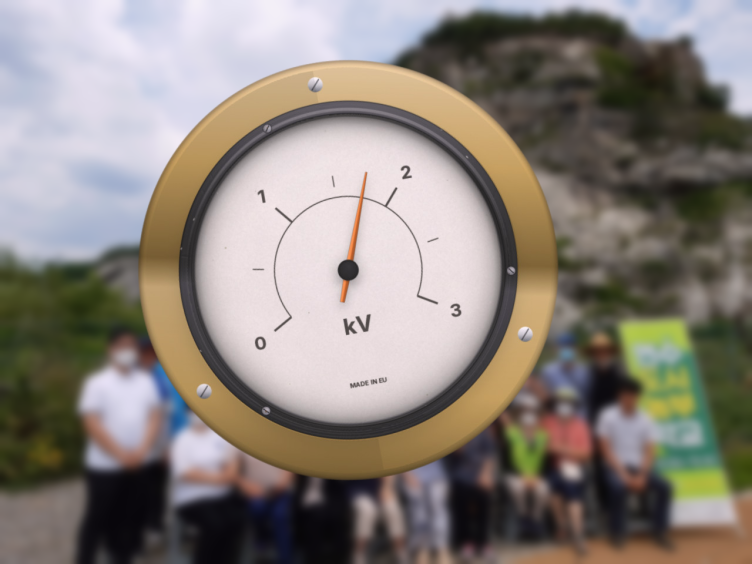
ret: 1.75,kV
